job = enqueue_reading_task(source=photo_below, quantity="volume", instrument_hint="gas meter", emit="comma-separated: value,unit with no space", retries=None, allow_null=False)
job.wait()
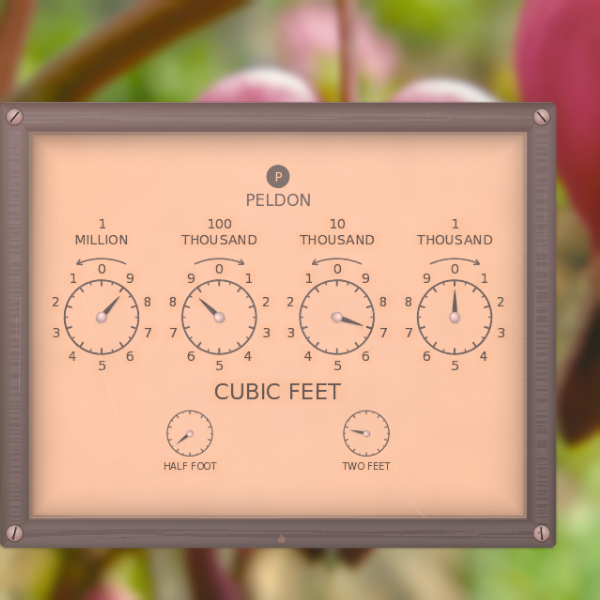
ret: 887000,ft³
